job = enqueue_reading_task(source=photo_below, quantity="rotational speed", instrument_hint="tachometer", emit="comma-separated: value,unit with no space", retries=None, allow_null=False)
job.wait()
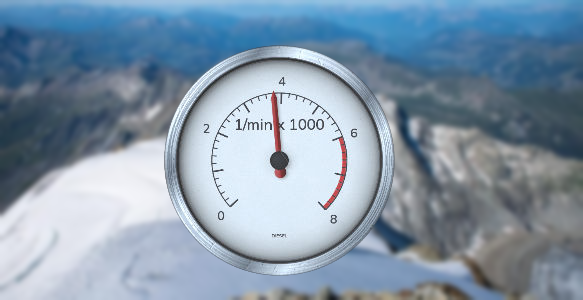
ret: 3800,rpm
